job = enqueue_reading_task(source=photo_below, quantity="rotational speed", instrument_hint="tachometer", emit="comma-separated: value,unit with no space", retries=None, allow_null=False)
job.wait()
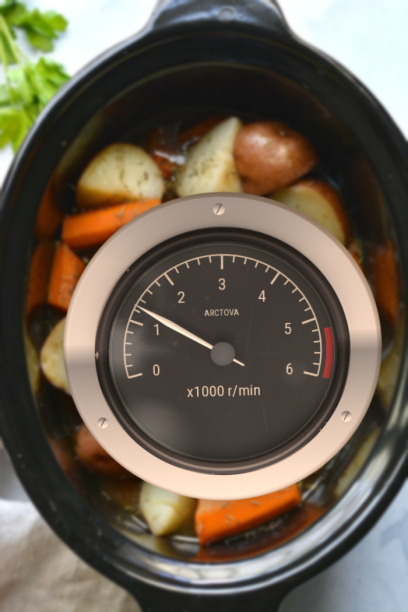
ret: 1300,rpm
